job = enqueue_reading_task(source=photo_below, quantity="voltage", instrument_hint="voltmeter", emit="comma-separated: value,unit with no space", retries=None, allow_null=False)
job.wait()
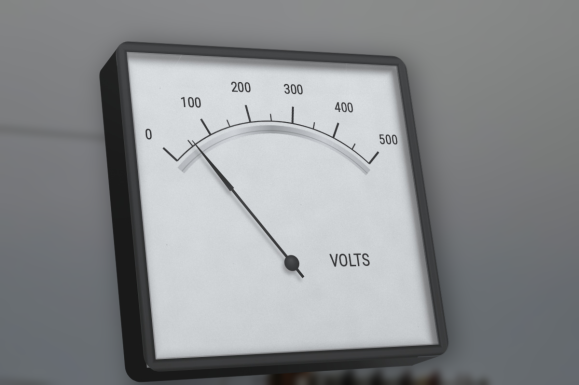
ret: 50,V
